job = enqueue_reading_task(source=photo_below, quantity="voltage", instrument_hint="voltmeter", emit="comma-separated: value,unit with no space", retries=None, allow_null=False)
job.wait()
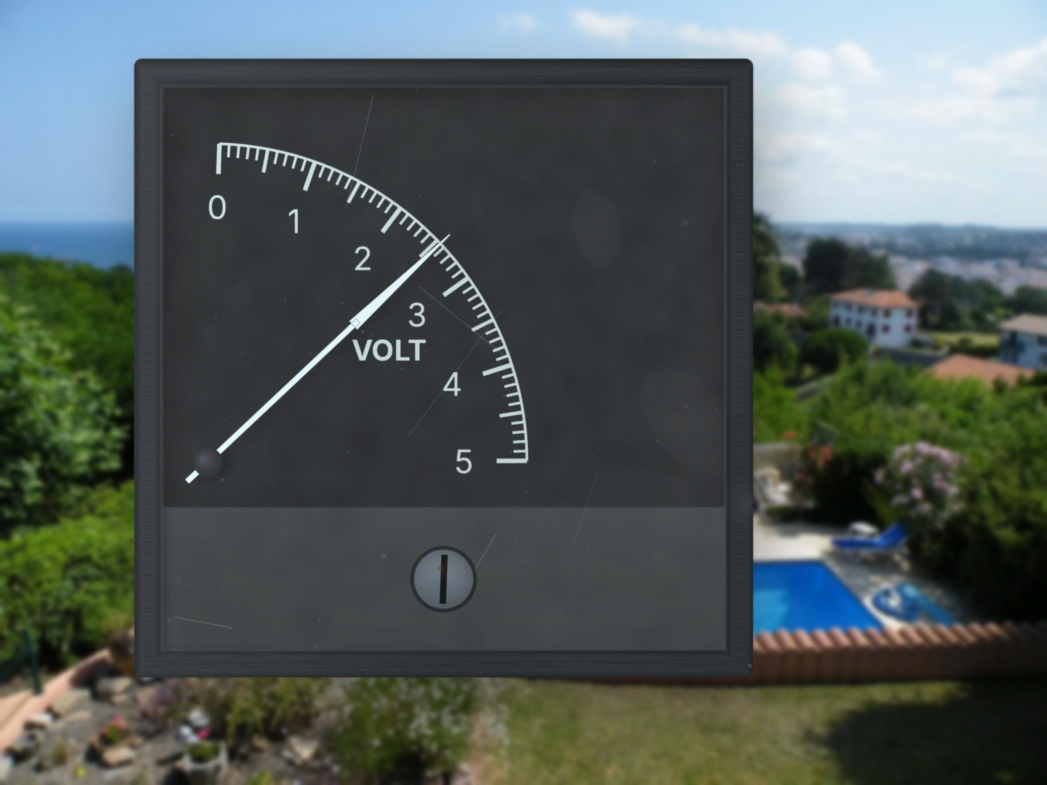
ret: 2.55,V
